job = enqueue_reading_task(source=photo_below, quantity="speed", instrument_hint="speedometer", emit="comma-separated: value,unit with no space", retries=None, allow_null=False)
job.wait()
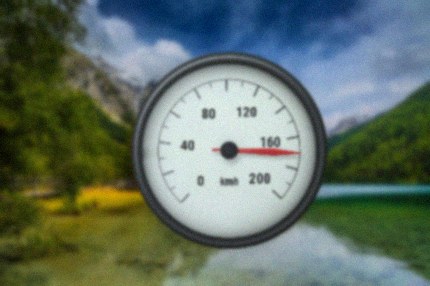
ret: 170,km/h
